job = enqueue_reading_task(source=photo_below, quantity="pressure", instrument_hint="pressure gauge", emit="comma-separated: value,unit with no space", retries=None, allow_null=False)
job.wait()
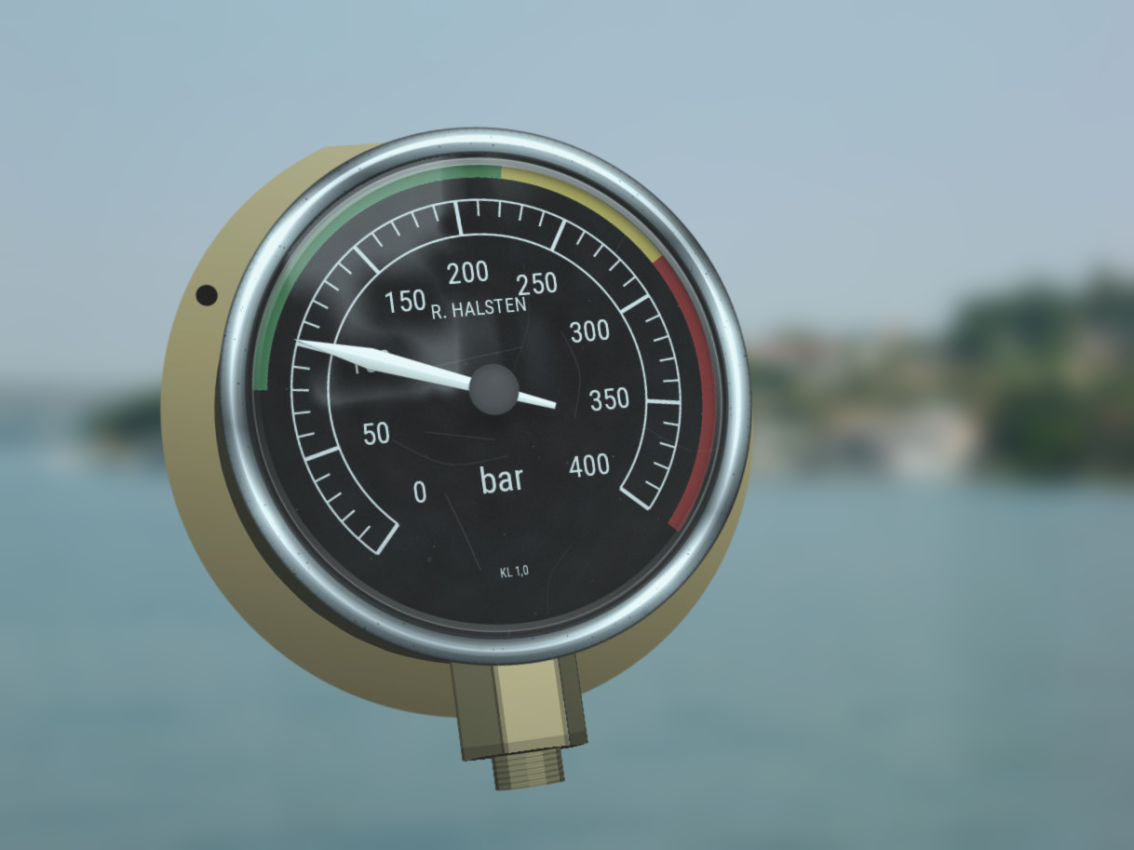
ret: 100,bar
